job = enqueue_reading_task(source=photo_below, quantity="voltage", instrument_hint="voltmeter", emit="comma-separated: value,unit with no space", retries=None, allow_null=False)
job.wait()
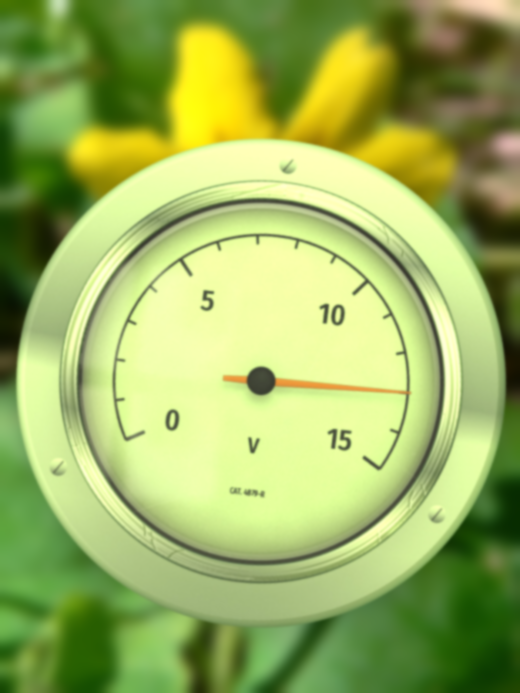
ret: 13,V
